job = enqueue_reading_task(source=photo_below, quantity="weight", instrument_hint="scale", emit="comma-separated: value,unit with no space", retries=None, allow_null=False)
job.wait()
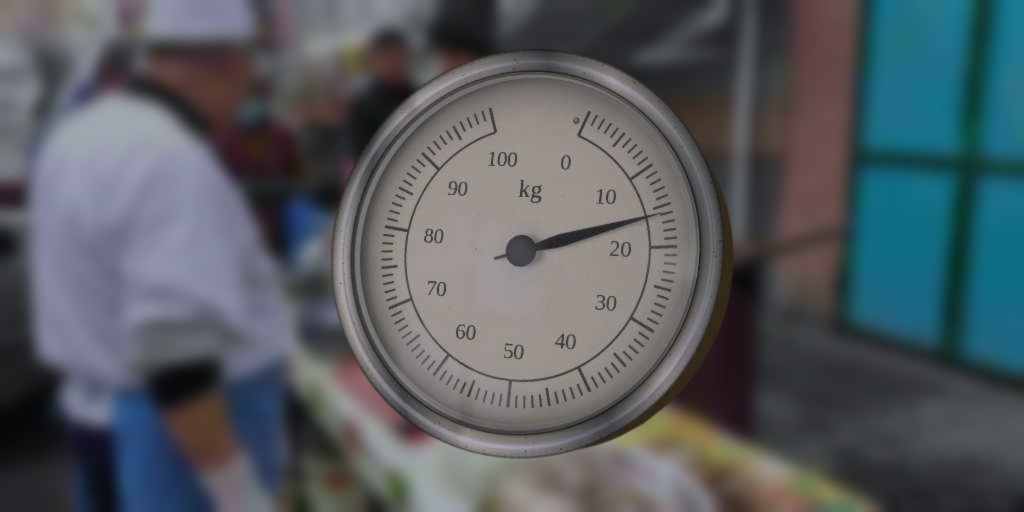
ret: 16,kg
